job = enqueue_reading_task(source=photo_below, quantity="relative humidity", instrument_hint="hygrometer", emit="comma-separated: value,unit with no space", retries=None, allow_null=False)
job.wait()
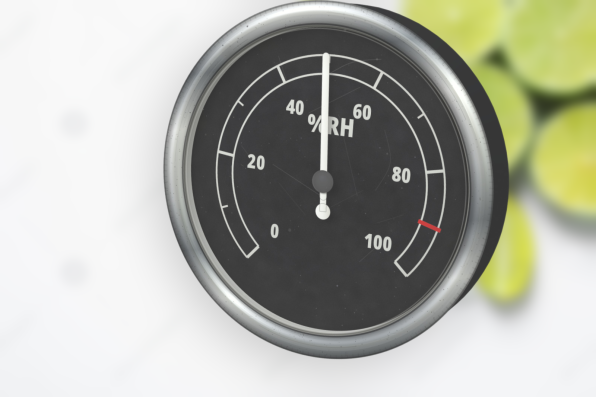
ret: 50,%
